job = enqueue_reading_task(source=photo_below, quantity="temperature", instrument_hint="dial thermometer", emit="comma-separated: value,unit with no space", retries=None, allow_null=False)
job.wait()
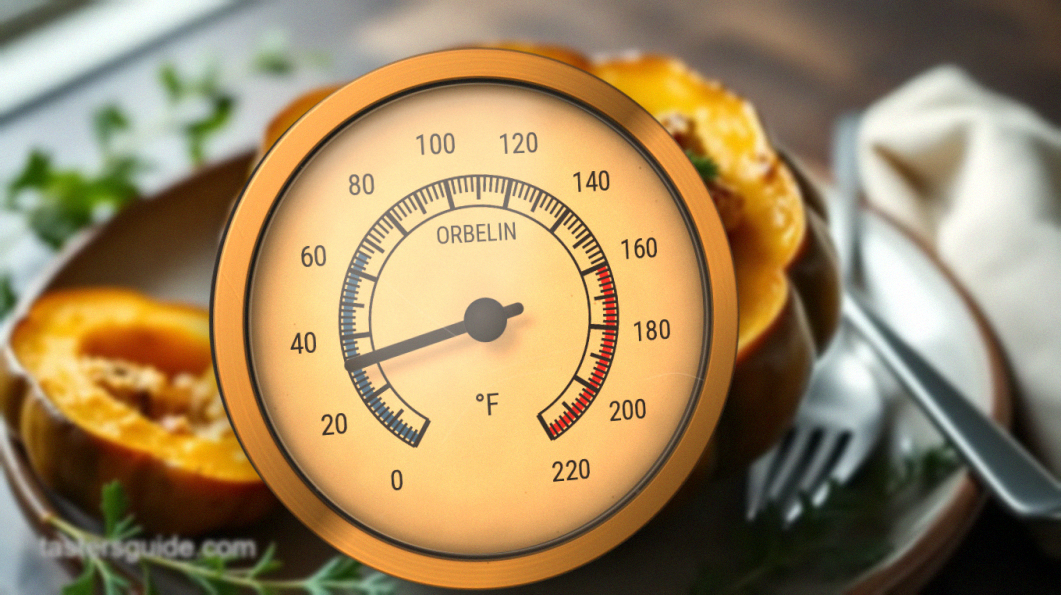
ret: 32,°F
